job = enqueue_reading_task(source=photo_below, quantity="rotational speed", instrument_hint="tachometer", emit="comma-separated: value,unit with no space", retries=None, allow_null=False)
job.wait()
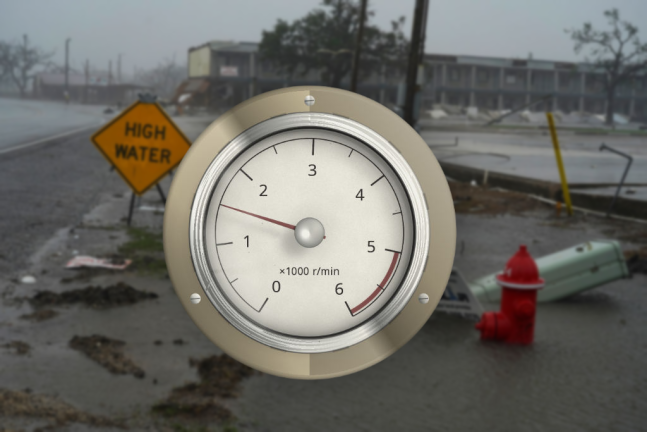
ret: 1500,rpm
